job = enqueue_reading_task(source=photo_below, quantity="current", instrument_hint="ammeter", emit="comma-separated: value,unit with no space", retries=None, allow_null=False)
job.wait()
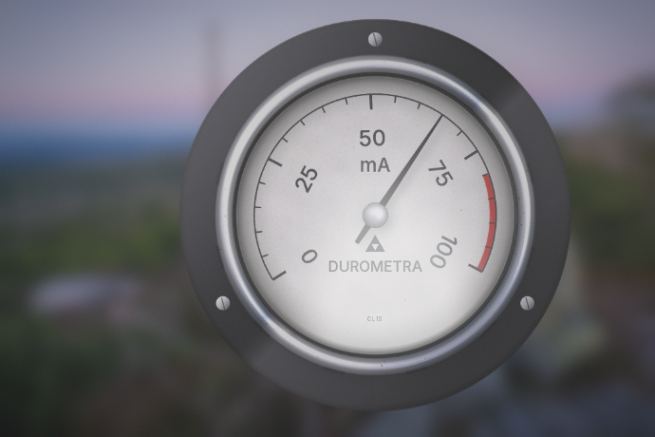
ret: 65,mA
